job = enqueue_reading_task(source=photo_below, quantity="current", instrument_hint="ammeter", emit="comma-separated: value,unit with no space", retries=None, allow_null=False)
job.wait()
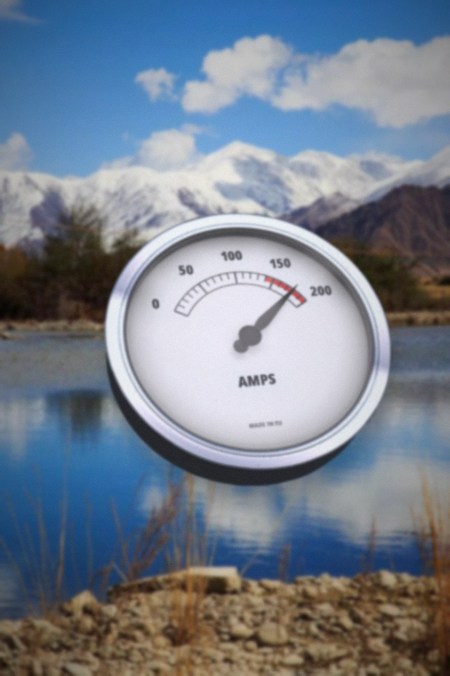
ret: 180,A
